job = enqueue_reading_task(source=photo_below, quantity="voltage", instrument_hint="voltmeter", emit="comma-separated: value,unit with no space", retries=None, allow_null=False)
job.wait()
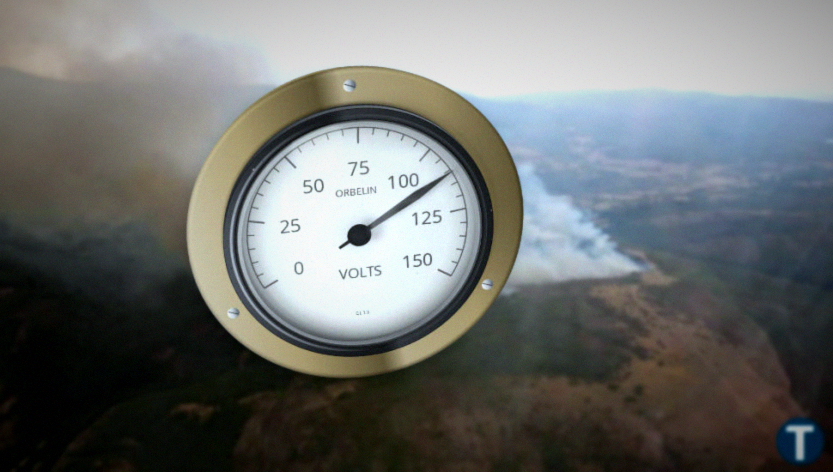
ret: 110,V
